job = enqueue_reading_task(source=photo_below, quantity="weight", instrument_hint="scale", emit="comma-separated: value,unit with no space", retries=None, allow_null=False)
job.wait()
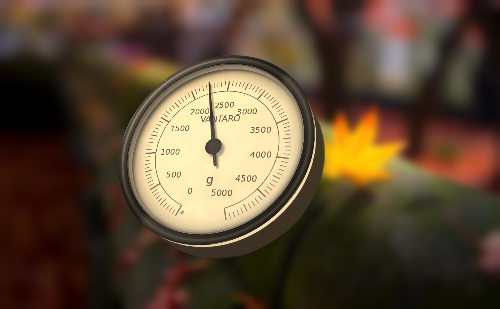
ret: 2250,g
